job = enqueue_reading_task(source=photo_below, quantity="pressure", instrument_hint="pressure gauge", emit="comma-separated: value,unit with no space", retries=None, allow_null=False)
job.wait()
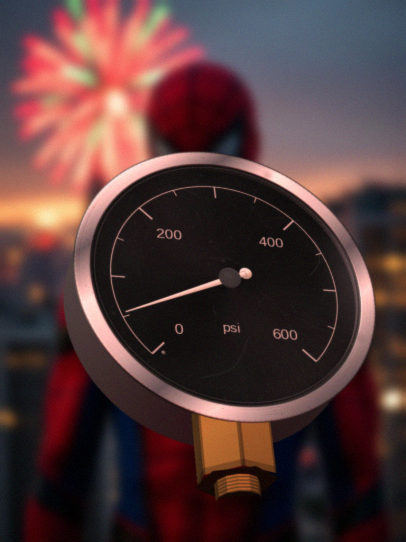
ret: 50,psi
